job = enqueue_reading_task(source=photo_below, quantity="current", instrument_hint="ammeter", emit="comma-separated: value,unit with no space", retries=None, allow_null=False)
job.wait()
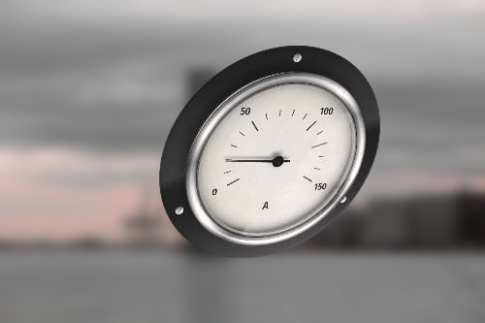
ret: 20,A
